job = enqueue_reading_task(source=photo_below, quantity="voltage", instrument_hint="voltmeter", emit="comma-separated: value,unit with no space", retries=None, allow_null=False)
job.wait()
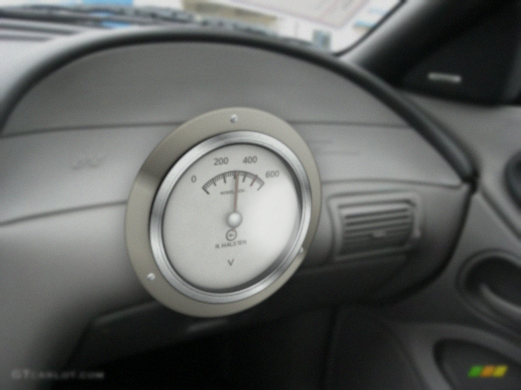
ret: 300,V
